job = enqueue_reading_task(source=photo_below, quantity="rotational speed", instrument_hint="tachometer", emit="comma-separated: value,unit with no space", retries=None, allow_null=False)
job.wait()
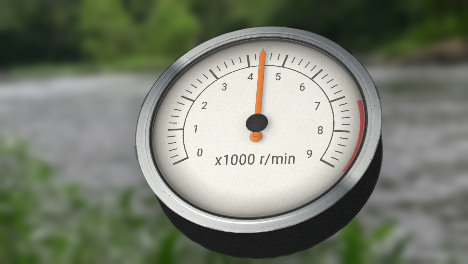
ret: 4400,rpm
